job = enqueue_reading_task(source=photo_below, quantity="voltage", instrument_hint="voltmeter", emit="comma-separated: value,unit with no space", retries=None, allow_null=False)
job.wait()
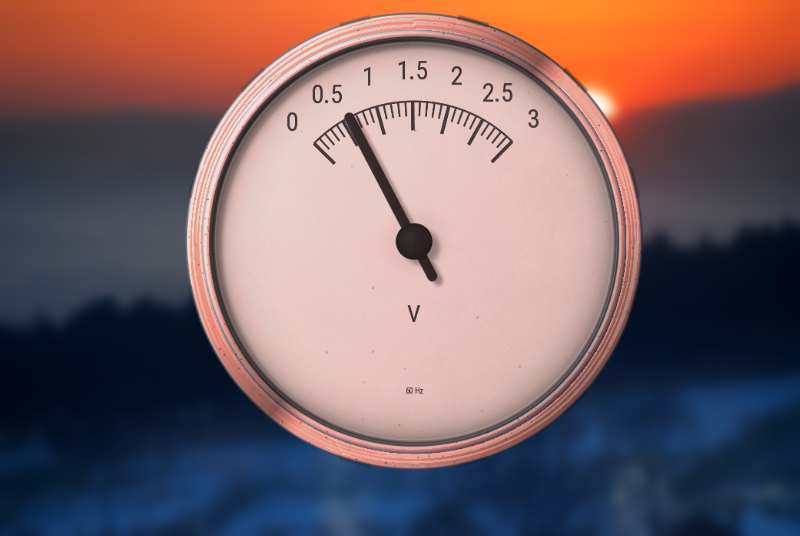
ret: 0.6,V
